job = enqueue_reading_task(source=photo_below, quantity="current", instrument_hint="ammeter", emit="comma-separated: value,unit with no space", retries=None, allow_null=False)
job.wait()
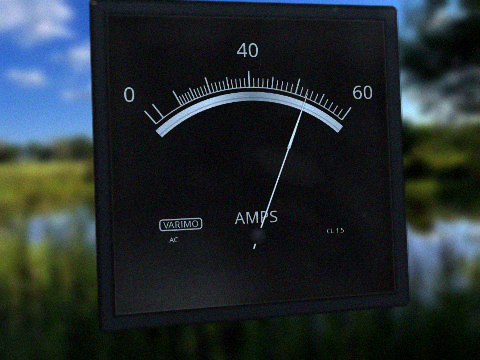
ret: 52,A
